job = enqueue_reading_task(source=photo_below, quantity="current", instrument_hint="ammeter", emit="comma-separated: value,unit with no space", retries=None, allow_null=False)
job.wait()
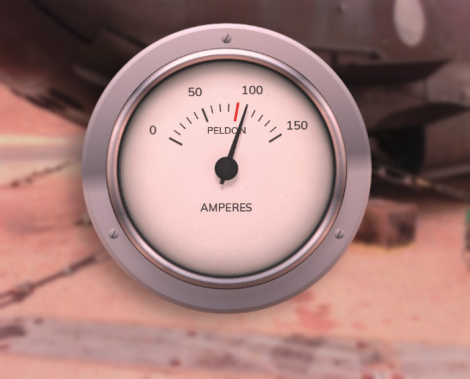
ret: 100,A
